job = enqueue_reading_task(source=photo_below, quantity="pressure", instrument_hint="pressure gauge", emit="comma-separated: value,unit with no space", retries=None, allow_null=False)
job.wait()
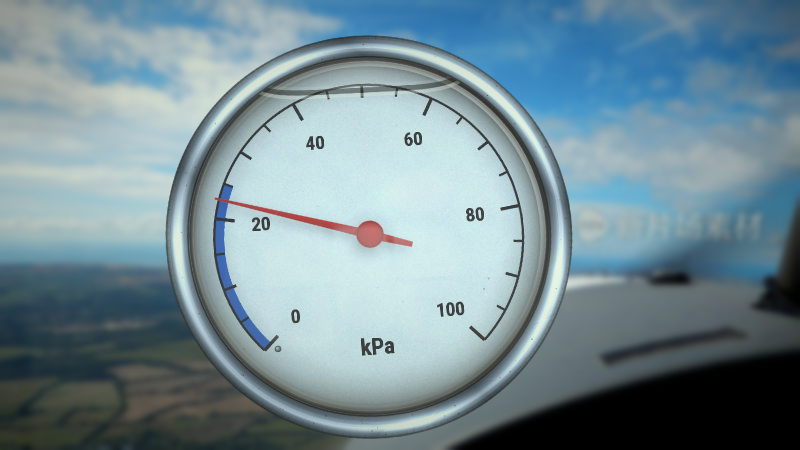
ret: 22.5,kPa
